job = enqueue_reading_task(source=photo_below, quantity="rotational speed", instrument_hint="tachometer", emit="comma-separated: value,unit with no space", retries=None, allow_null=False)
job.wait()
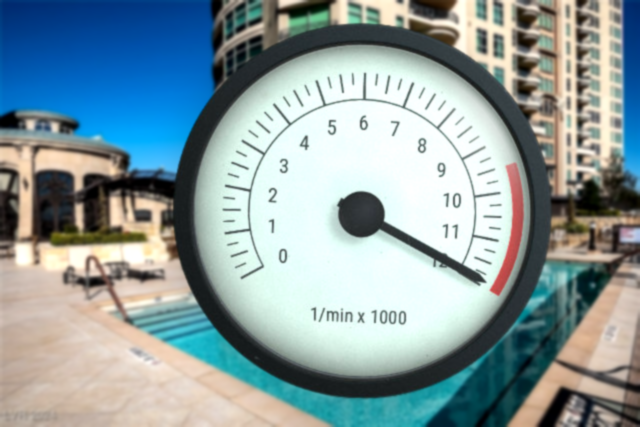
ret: 11875,rpm
